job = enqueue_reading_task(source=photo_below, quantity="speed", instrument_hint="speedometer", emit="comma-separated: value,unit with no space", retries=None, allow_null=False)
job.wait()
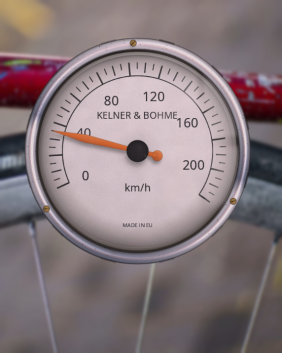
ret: 35,km/h
